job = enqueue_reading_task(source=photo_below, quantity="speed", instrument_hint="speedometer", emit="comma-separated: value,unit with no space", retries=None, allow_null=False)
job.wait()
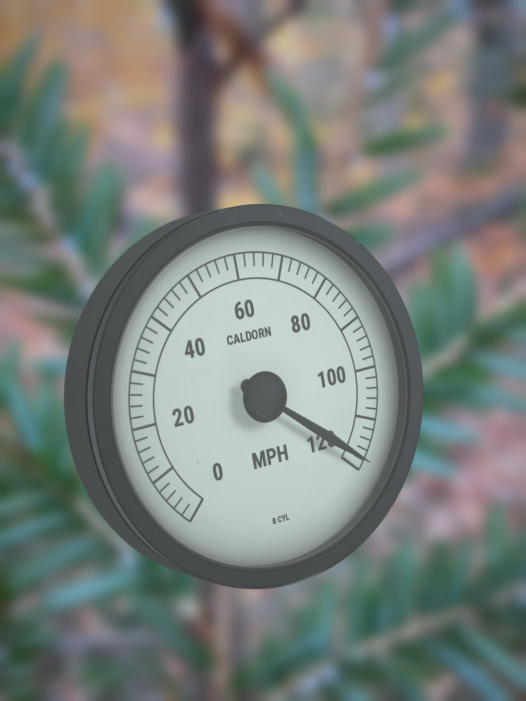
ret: 118,mph
